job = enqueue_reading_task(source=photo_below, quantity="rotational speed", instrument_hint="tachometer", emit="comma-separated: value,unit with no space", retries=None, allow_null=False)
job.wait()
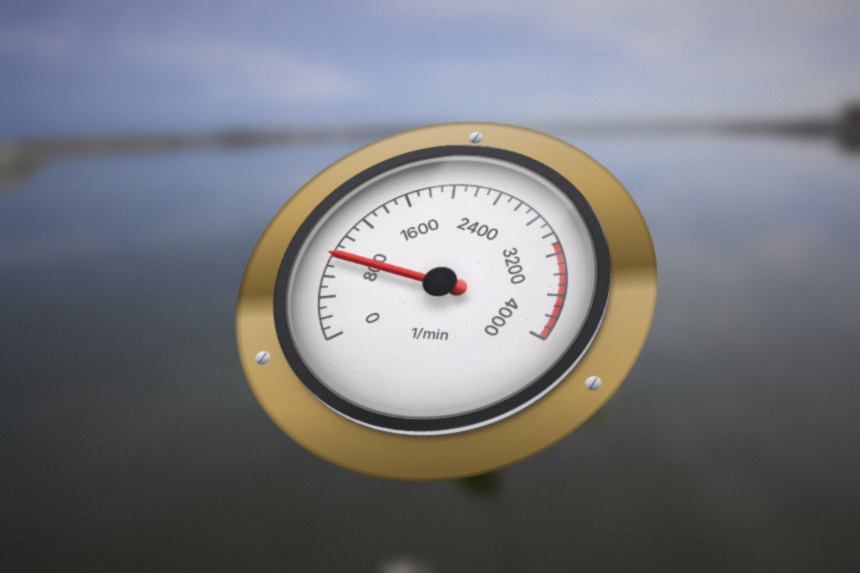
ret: 800,rpm
